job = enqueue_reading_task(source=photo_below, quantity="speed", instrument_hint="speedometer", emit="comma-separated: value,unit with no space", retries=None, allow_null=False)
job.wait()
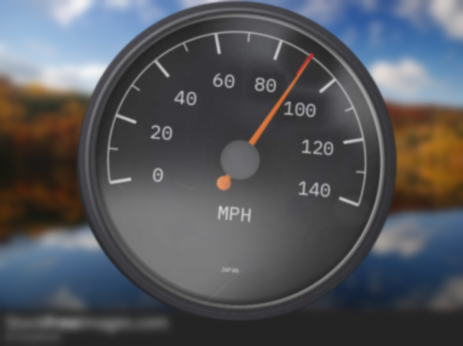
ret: 90,mph
